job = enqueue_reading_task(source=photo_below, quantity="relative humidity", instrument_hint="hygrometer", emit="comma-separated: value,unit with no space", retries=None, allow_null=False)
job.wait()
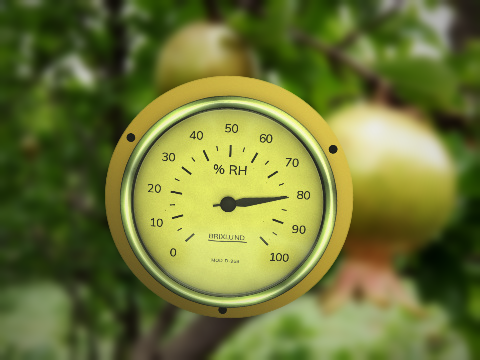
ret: 80,%
